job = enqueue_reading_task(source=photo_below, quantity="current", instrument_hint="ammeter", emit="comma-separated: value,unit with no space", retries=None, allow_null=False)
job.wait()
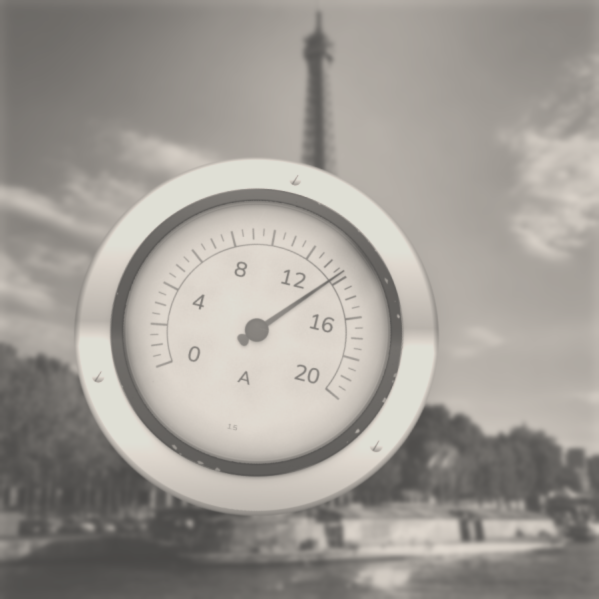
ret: 13.75,A
